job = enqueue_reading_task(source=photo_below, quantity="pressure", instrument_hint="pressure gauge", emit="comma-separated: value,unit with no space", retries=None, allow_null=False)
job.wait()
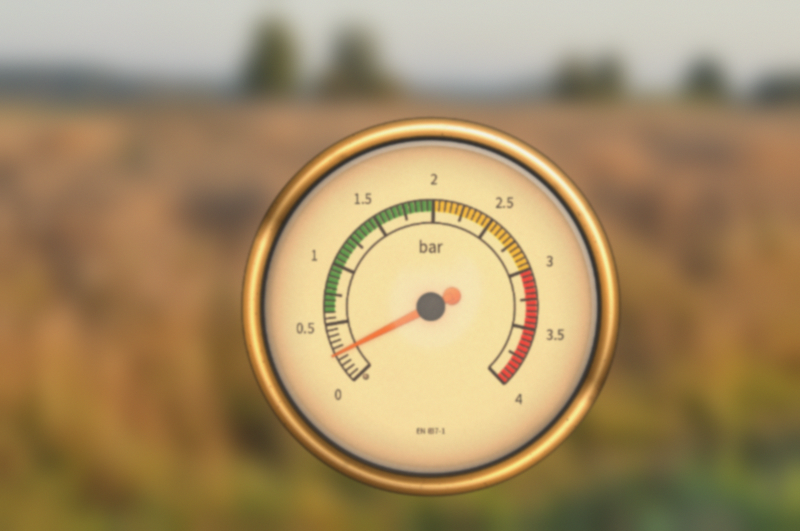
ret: 0.25,bar
